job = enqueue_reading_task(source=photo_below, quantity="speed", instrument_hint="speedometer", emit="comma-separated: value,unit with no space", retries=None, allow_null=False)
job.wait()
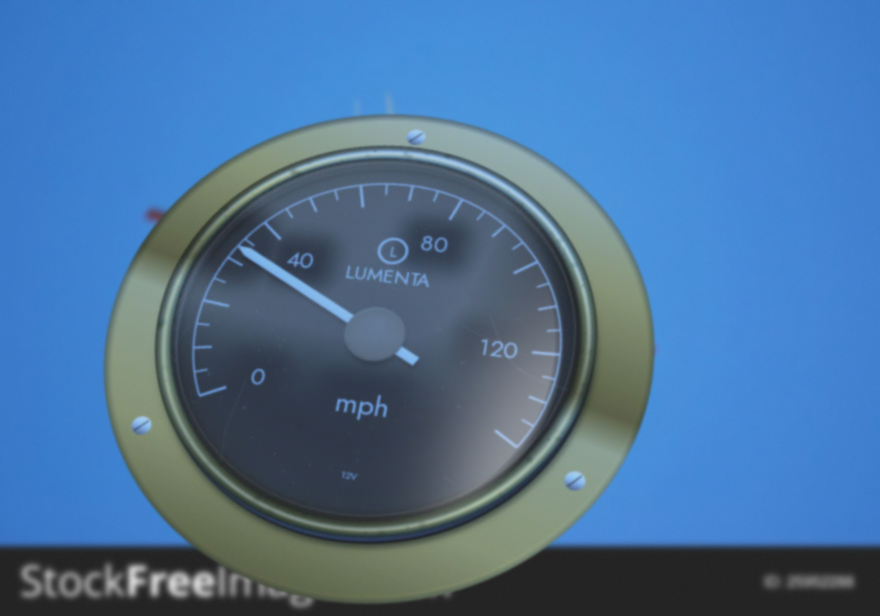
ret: 32.5,mph
